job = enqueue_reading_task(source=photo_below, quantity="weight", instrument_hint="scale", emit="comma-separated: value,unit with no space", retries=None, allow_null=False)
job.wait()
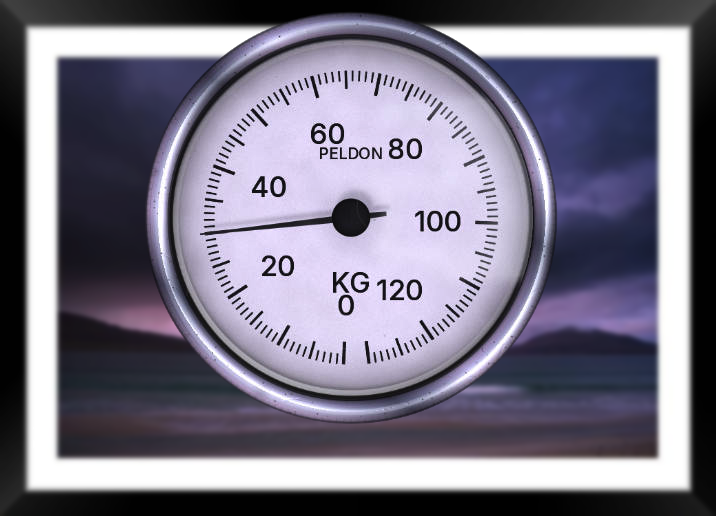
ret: 30,kg
